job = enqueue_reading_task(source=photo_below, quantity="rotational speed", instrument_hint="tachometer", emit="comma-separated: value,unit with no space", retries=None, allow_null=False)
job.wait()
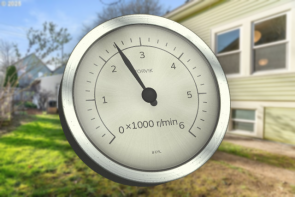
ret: 2400,rpm
